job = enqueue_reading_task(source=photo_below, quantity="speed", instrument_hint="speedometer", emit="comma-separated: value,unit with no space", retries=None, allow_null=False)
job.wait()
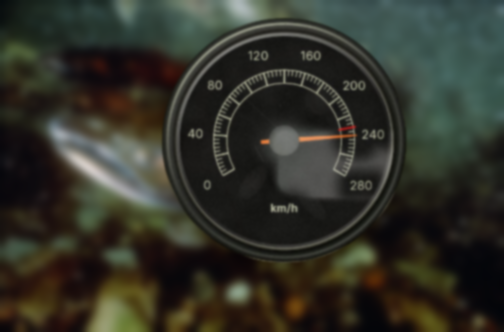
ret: 240,km/h
